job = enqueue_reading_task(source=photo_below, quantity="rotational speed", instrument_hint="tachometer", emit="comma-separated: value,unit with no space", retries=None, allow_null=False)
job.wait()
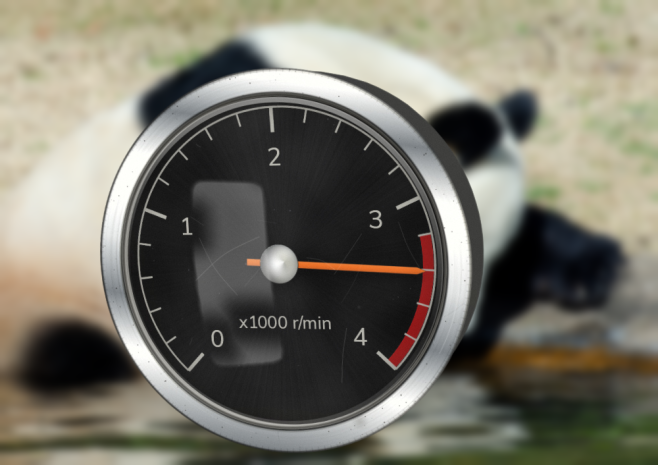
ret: 3400,rpm
